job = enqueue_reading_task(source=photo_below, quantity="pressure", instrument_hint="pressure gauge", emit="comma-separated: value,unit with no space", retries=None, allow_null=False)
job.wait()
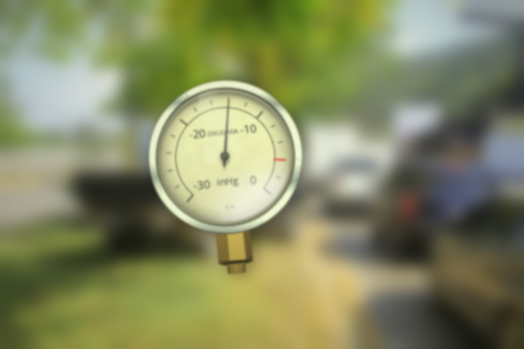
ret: -14,inHg
